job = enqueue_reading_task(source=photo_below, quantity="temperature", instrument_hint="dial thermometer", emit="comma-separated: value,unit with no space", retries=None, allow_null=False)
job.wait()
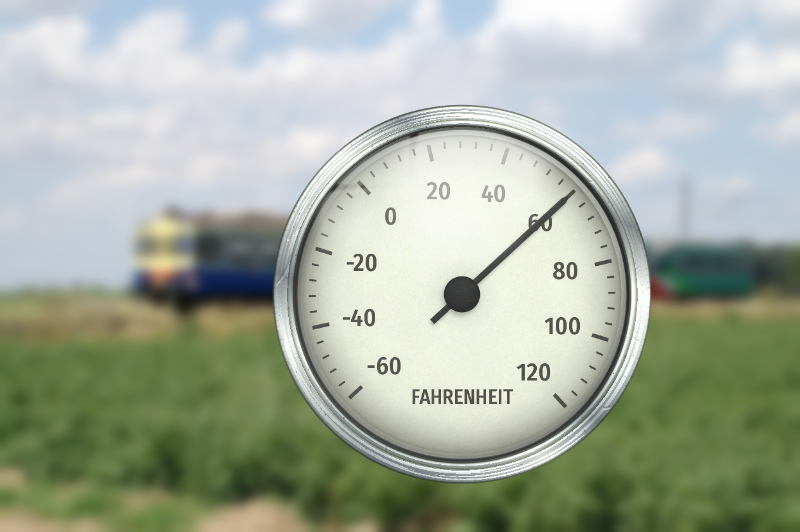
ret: 60,°F
